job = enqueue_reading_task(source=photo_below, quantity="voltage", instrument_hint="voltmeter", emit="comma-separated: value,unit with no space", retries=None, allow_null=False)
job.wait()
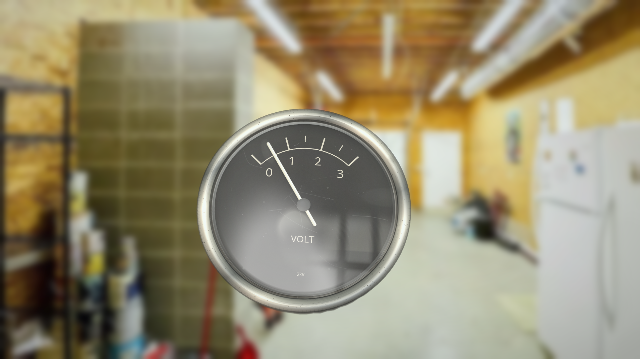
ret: 0.5,V
